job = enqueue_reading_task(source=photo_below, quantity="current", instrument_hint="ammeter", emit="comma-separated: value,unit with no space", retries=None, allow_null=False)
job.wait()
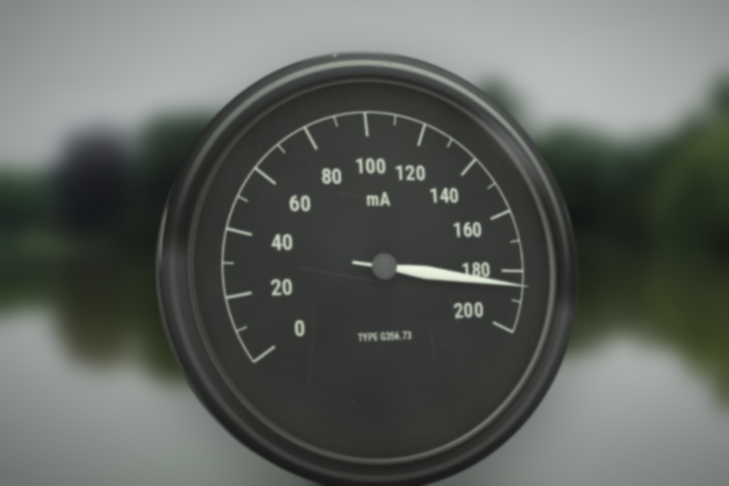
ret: 185,mA
